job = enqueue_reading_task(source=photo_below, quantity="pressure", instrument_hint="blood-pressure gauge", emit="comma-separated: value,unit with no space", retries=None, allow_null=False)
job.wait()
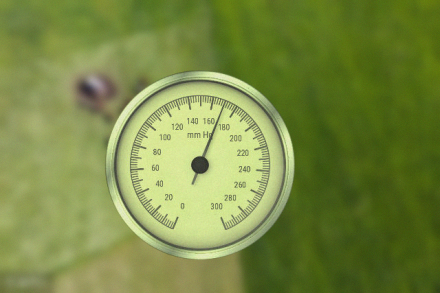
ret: 170,mmHg
